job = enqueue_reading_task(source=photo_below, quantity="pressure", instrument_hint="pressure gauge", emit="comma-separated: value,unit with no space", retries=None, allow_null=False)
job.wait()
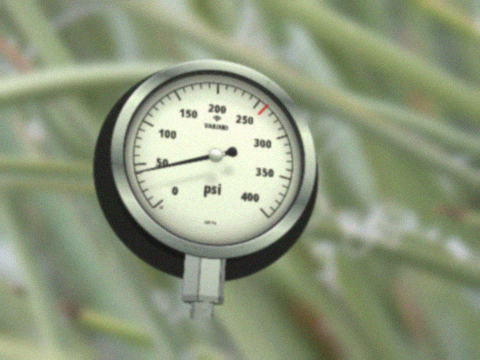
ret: 40,psi
